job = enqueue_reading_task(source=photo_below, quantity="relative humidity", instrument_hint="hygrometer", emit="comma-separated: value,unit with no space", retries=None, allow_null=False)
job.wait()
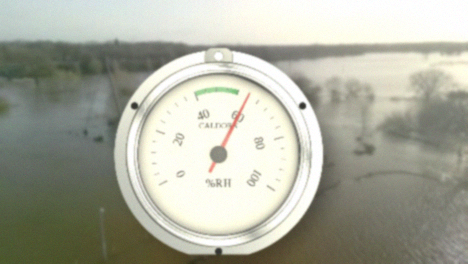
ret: 60,%
